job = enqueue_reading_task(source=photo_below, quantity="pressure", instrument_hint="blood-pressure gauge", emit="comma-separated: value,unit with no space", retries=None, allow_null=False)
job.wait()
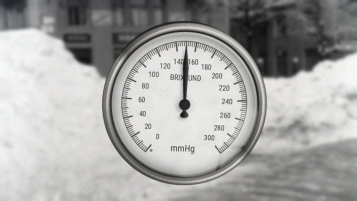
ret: 150,mmHg
